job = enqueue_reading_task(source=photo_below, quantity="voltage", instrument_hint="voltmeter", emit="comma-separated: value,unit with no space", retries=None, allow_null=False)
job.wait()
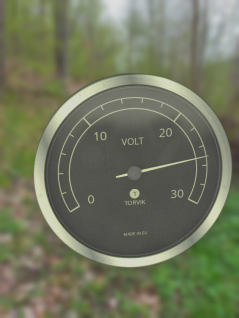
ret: 25,V
